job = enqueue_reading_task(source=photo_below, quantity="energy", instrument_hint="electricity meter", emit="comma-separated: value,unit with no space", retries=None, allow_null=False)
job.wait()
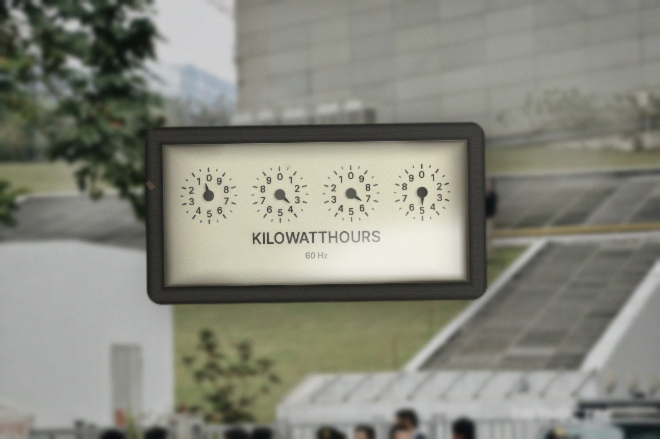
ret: 365,kWh
